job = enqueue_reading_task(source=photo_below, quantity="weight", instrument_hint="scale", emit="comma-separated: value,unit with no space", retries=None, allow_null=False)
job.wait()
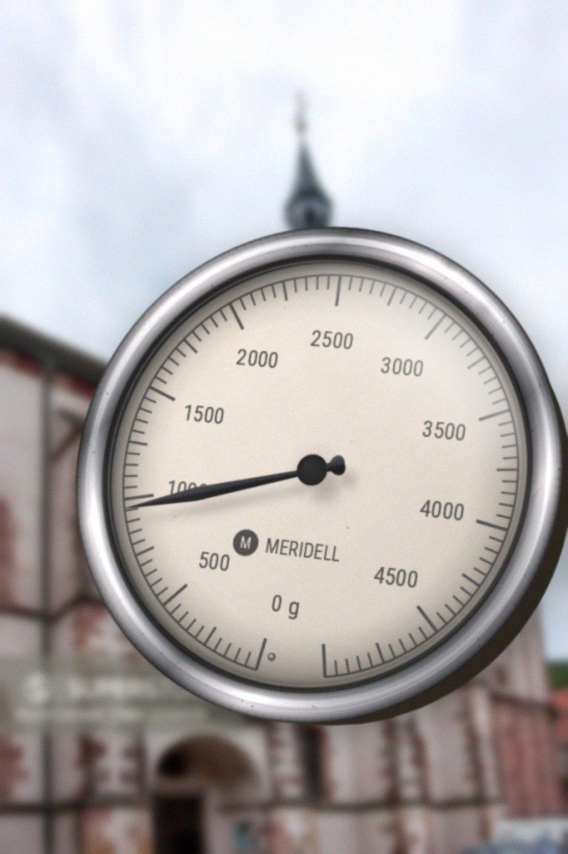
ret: 950,g
